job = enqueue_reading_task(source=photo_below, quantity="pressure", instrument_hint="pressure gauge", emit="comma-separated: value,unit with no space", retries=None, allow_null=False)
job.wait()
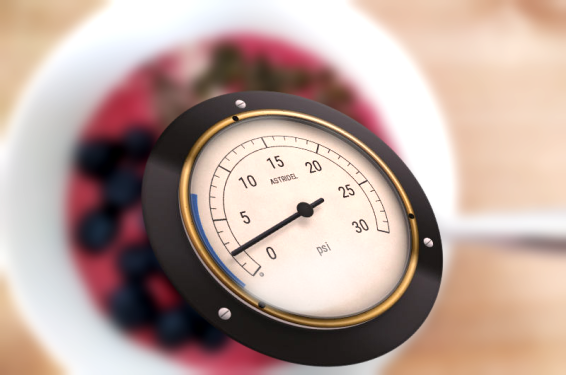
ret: 2,psi
